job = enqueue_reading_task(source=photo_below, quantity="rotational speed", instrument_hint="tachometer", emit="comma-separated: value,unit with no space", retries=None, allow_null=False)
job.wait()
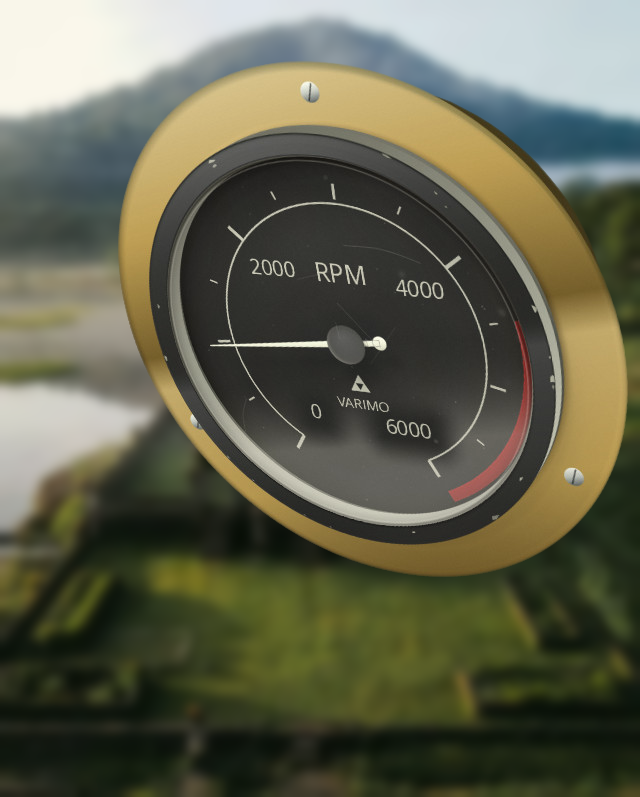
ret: 1000,rpm
